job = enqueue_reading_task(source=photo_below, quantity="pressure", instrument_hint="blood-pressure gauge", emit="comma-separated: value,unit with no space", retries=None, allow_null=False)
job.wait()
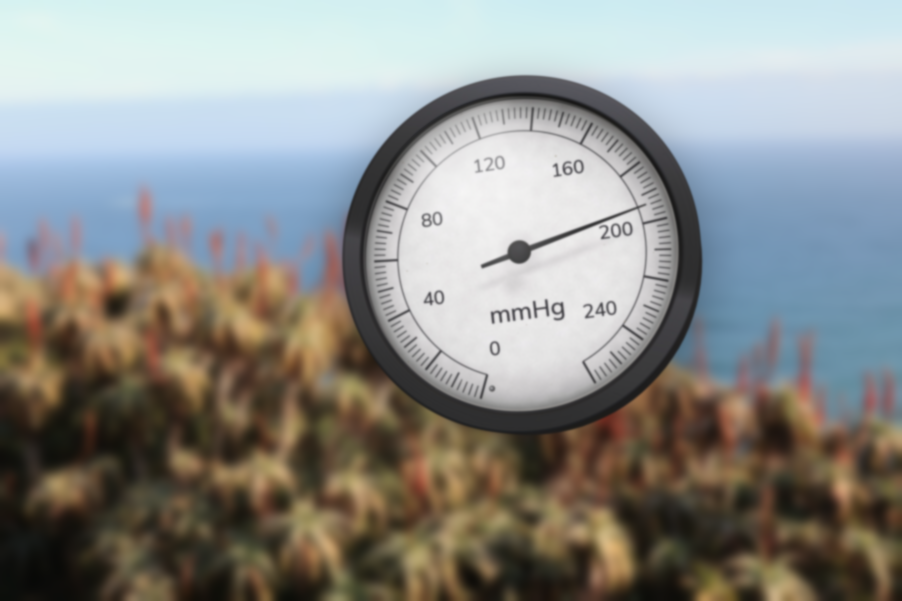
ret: 194,mmHg
